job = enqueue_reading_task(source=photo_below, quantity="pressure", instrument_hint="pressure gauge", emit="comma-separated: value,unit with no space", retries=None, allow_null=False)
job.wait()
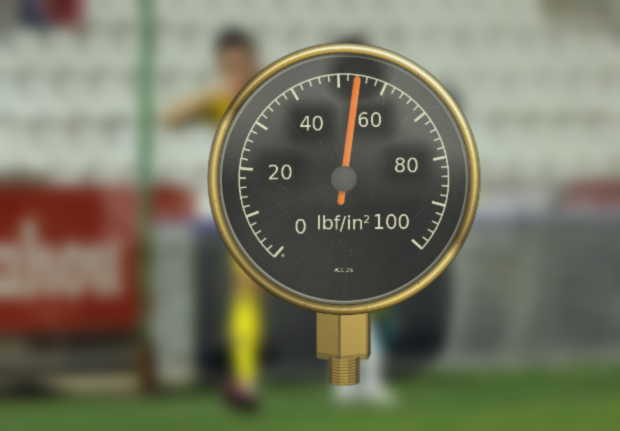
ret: 54,psi
